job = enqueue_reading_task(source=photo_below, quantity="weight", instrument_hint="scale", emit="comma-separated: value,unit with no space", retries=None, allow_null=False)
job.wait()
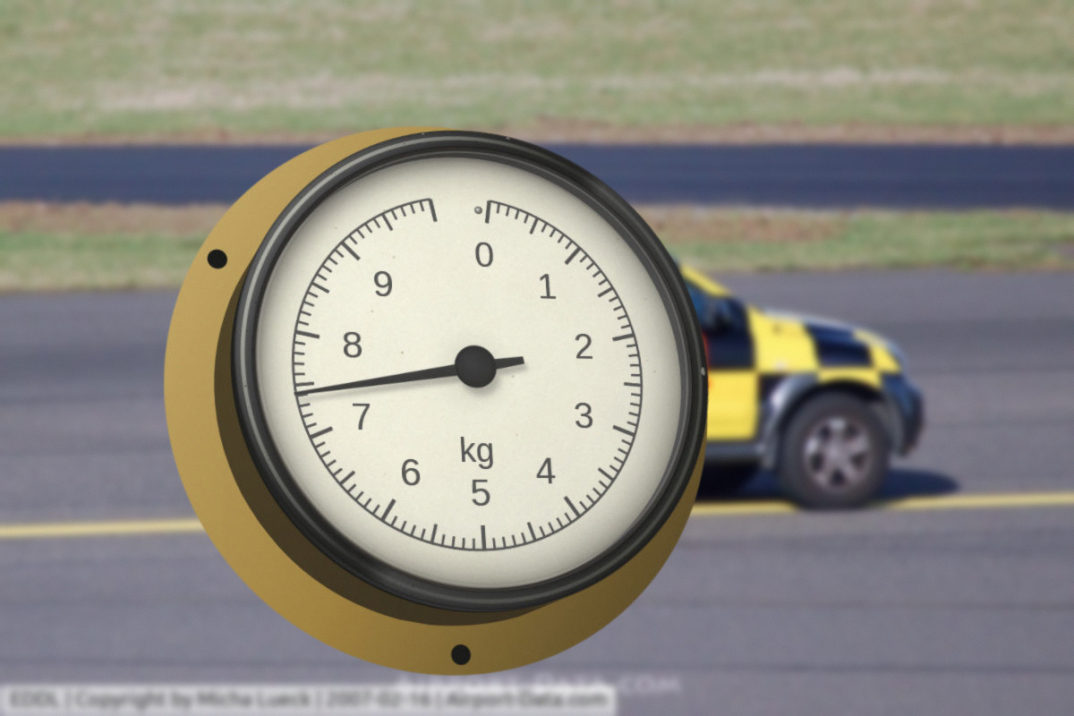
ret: 7.4,kg
